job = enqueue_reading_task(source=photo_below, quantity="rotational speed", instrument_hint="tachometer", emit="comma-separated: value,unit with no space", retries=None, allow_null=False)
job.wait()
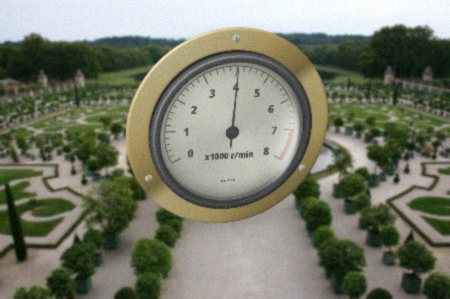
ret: 4000,rpm
